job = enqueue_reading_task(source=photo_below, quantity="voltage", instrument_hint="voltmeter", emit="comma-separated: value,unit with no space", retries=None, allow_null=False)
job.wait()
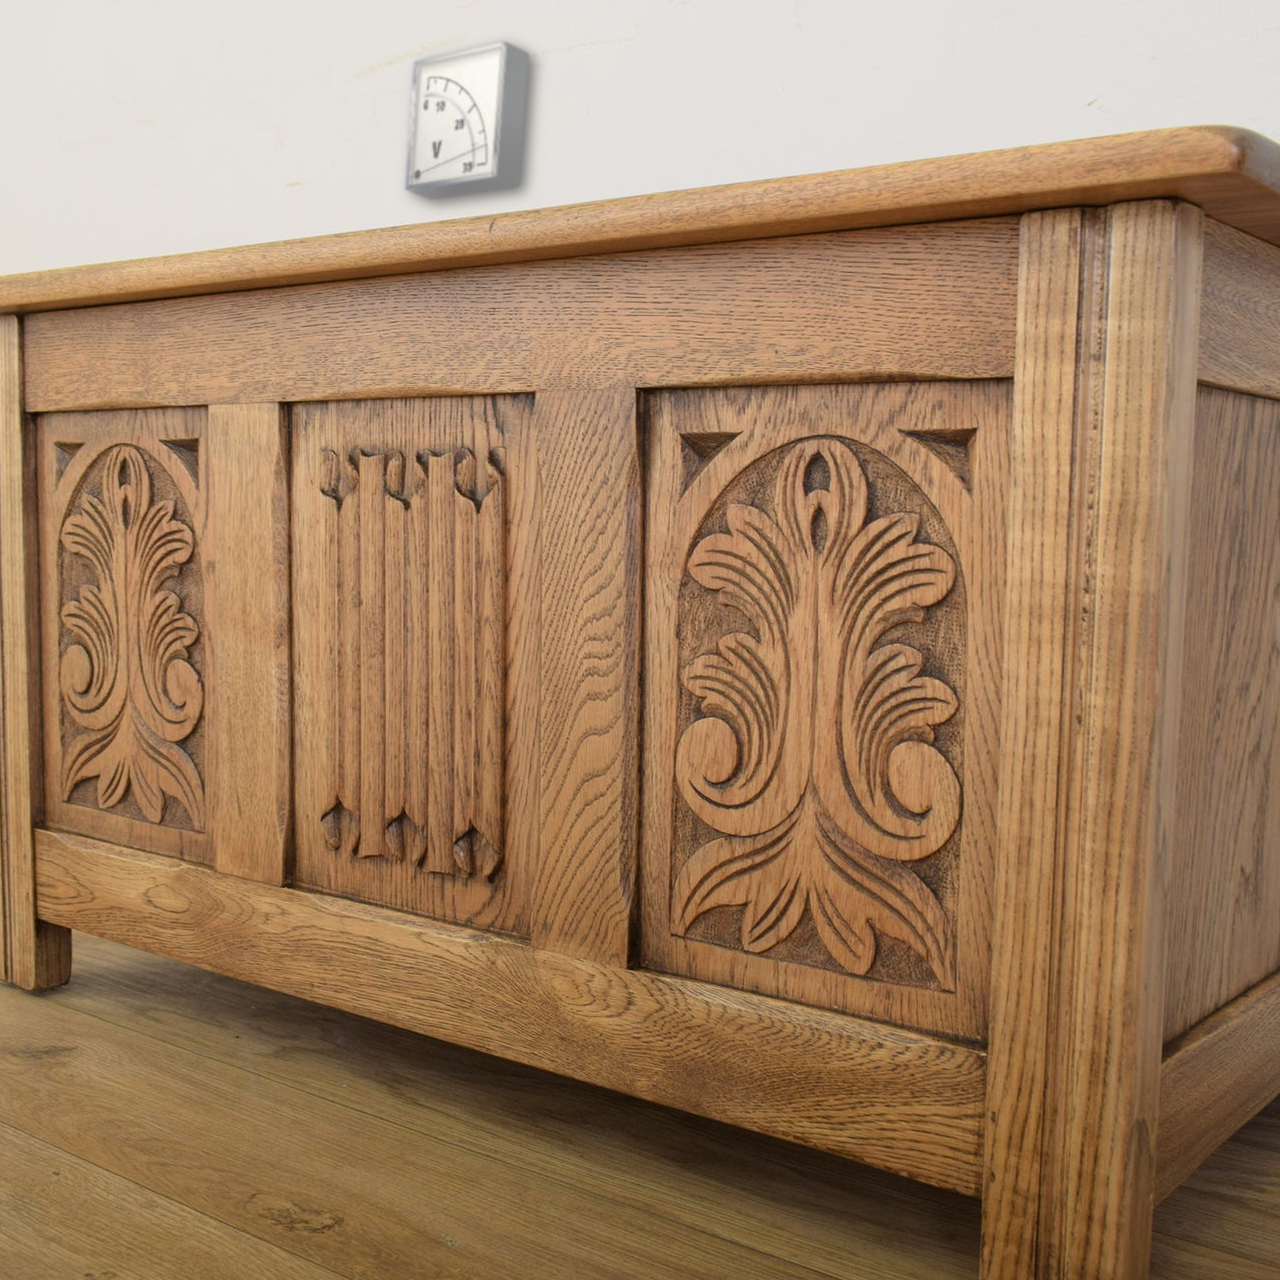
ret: 27.5,V
